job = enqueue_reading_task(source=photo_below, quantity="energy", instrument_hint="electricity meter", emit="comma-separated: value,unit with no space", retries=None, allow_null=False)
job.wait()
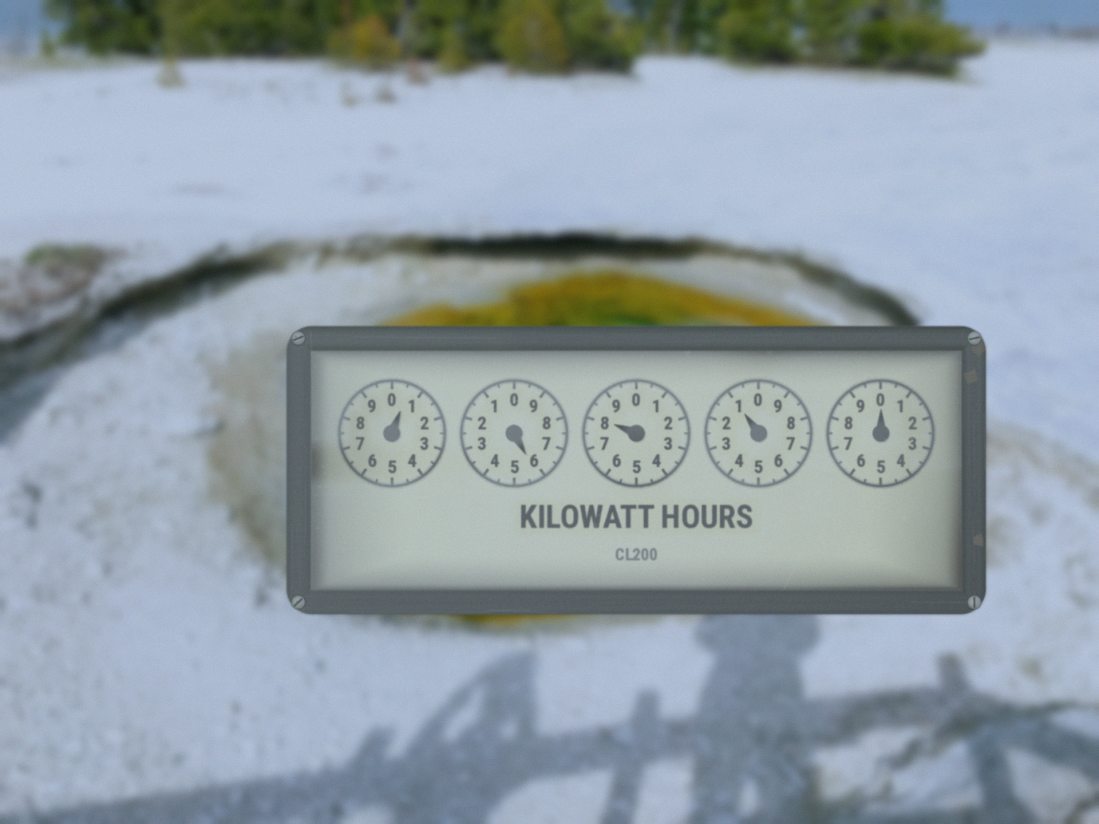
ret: 5810,kWh
